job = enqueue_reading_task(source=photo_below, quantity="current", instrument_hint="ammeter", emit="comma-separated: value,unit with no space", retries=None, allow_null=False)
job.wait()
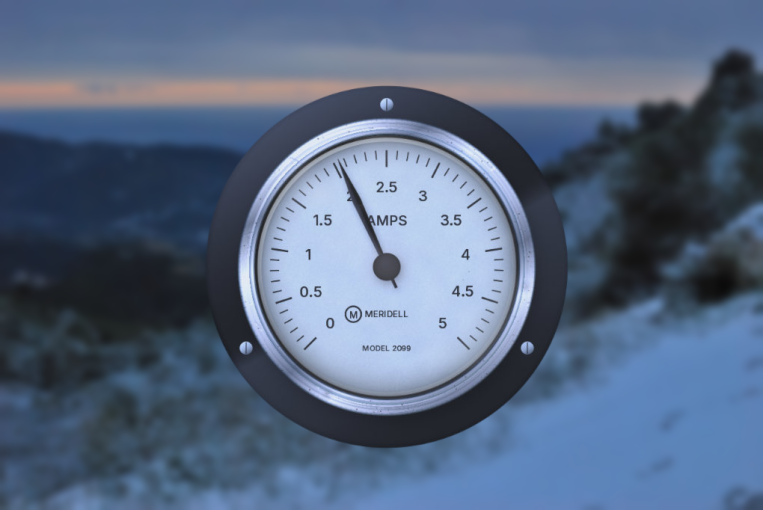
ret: 2.05,A
